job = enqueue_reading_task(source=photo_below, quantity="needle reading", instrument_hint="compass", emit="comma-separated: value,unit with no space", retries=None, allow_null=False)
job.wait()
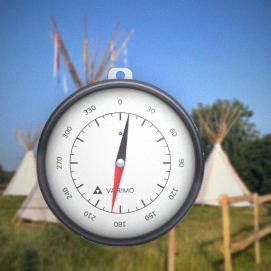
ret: 190,°
